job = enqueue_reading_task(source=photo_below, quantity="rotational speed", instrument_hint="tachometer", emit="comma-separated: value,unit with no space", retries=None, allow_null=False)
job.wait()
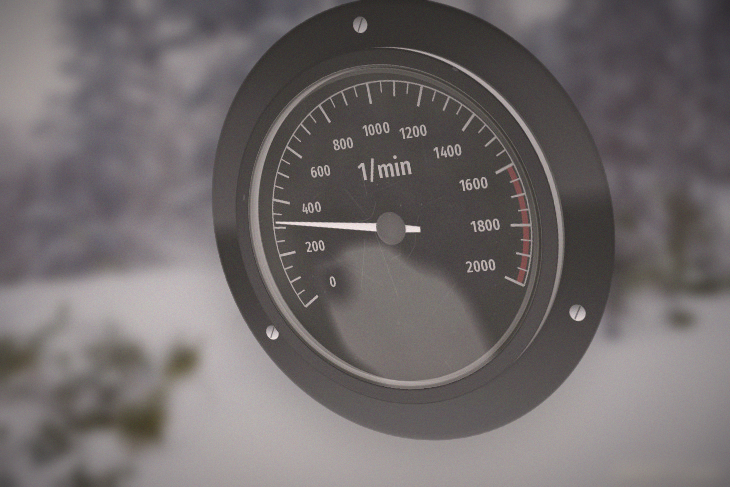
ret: 325,rpm
